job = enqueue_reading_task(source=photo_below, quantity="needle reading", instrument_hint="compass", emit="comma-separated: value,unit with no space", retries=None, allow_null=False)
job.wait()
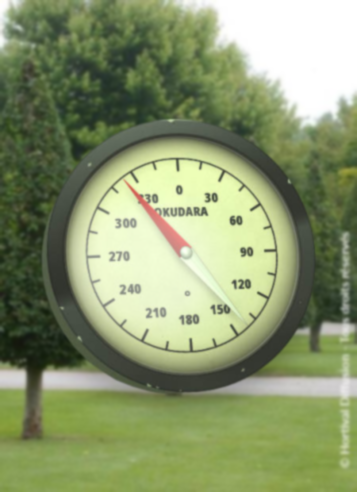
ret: 322.5,°
